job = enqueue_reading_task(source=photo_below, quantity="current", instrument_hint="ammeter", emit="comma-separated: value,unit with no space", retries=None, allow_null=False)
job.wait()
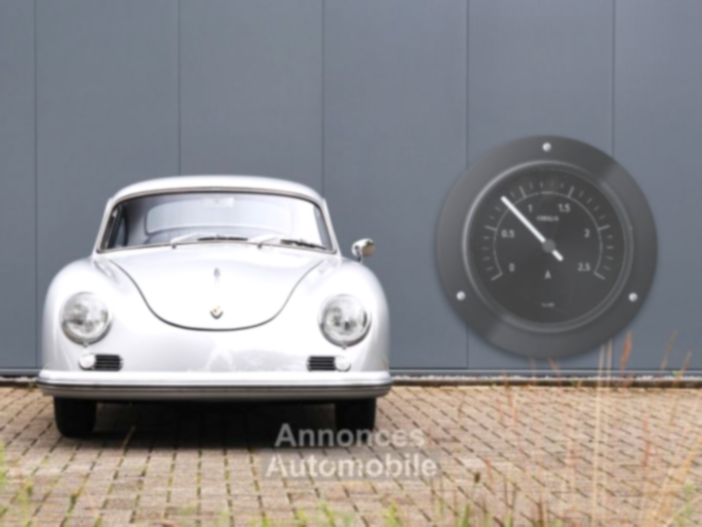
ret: 0.8,A
